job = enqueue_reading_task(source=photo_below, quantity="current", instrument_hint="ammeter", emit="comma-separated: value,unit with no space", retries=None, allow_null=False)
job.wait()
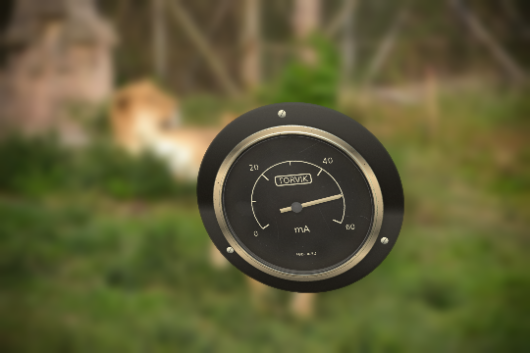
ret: 50,mA
